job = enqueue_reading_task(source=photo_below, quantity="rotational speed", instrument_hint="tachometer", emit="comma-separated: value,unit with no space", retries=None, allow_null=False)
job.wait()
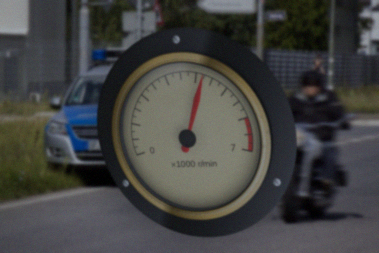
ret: 4250,rpm
